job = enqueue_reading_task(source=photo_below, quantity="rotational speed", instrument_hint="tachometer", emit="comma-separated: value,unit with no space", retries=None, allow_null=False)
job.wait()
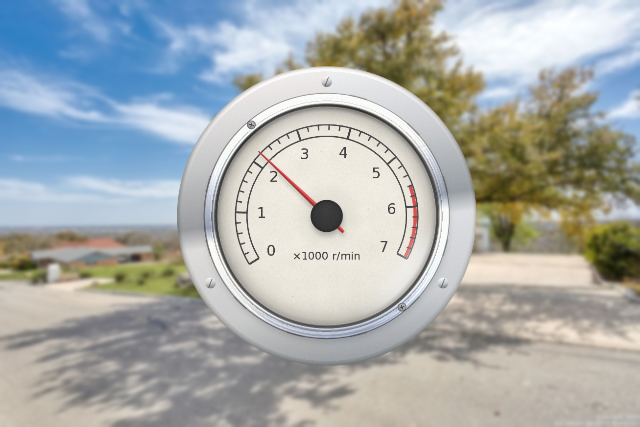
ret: 2200,rpm
